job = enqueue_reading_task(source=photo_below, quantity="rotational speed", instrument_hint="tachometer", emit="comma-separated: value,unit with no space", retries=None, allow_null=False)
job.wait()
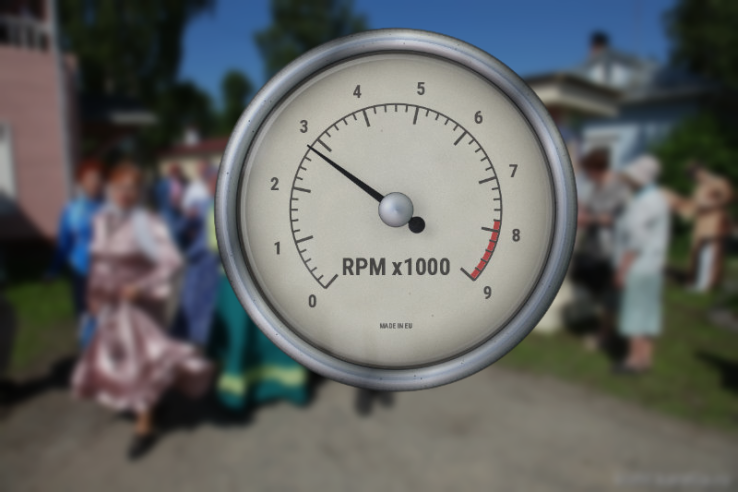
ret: 2800,rpm
